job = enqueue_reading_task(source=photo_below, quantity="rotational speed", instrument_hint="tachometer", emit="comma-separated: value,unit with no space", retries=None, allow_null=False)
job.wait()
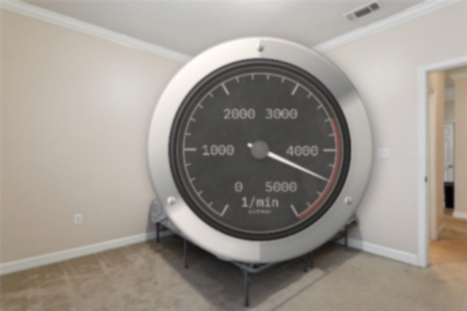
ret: 4400,rpm
